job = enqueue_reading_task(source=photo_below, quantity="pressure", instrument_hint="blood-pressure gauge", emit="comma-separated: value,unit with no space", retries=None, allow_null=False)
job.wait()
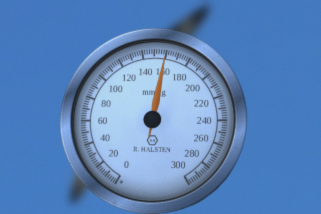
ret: 160,mmHg
